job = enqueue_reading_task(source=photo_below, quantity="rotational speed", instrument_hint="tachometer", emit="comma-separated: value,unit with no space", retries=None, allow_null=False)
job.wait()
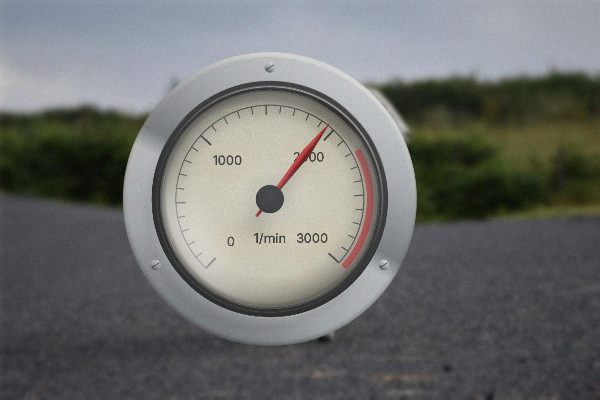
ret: 1950,rpm
